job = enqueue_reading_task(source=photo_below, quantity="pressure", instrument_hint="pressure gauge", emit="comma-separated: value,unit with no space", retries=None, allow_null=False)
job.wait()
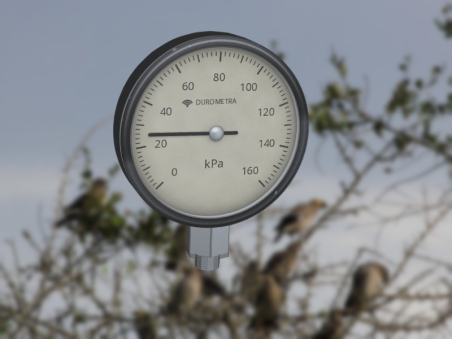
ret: 26,kPa
